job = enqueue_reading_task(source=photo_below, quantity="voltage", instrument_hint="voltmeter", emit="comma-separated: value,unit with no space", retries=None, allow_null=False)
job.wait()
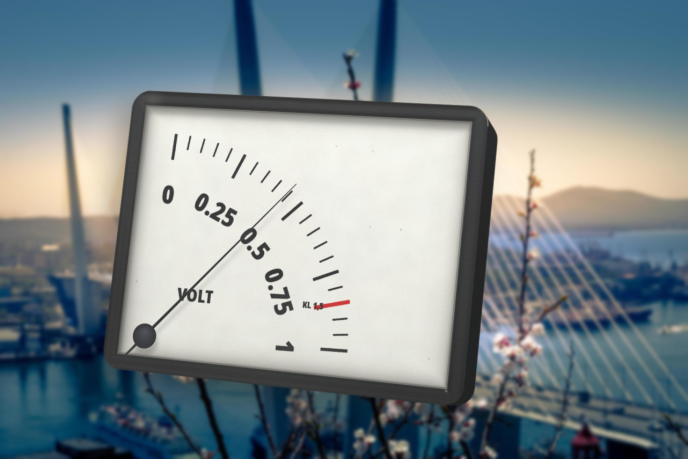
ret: 0.45,V
